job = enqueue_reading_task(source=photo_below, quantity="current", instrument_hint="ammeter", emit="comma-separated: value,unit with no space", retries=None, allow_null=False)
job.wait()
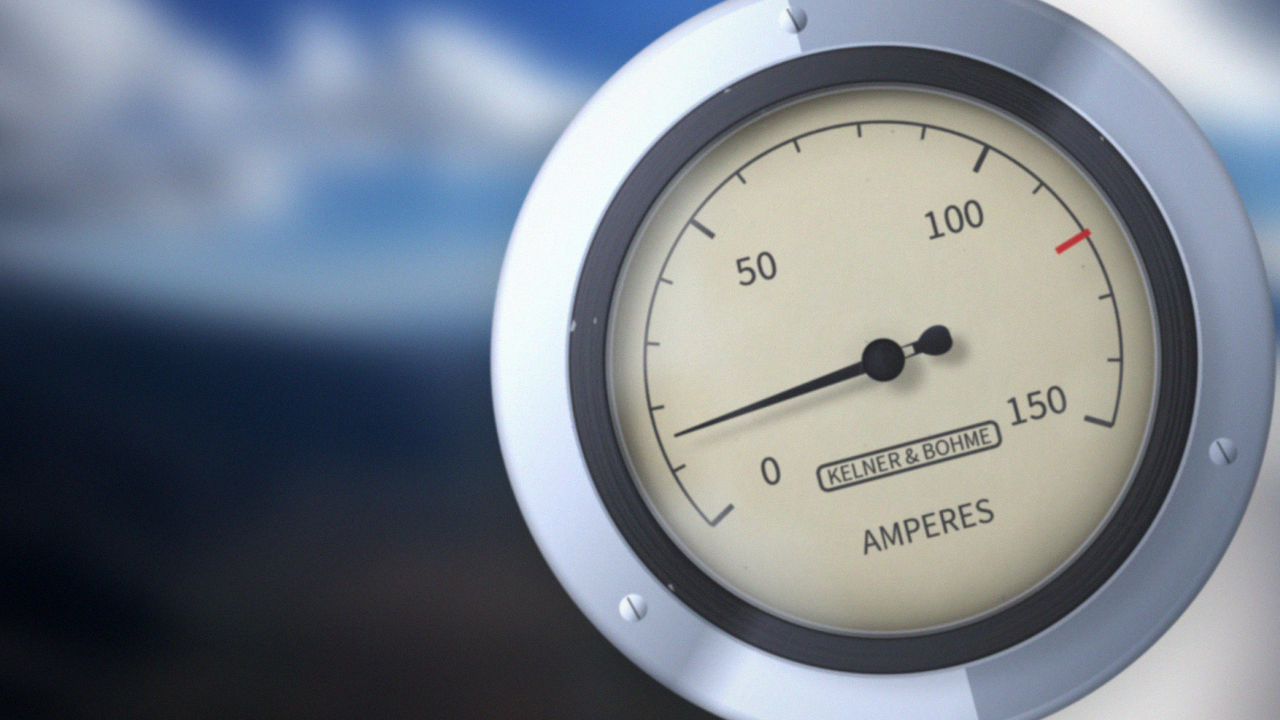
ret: 15,A
